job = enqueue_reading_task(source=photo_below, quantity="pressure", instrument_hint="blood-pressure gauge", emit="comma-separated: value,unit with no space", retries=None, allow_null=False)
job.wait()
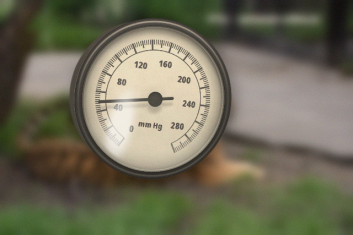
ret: 50,mmHg
